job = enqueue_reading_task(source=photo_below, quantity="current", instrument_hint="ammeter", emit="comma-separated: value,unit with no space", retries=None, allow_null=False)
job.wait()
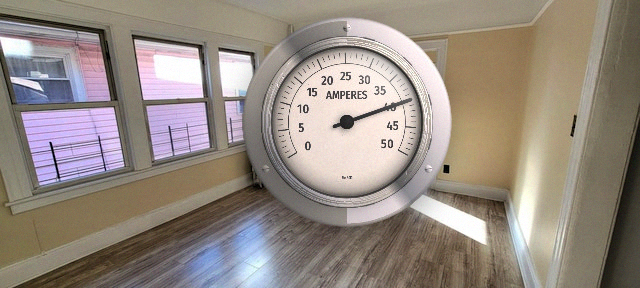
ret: 40,A
